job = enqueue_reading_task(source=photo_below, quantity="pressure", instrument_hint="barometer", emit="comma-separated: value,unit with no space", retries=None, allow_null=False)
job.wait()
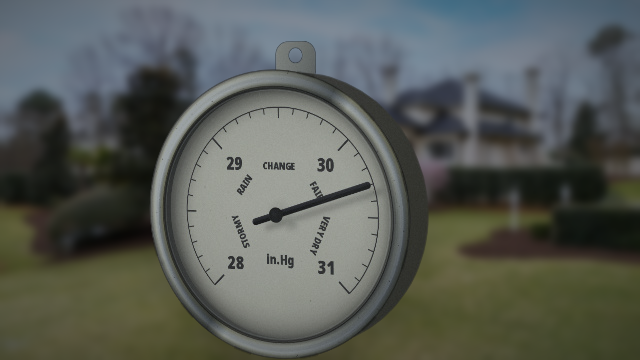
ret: 30.3,inHg
